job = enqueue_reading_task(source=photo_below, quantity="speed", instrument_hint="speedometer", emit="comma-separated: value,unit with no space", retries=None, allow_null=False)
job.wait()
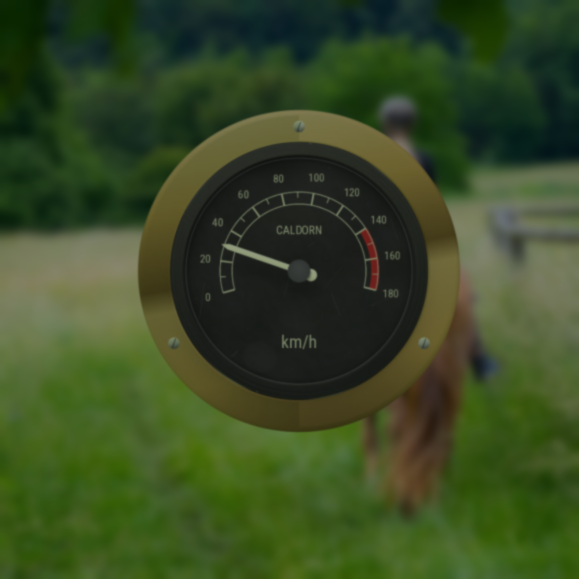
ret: 30,km/h
